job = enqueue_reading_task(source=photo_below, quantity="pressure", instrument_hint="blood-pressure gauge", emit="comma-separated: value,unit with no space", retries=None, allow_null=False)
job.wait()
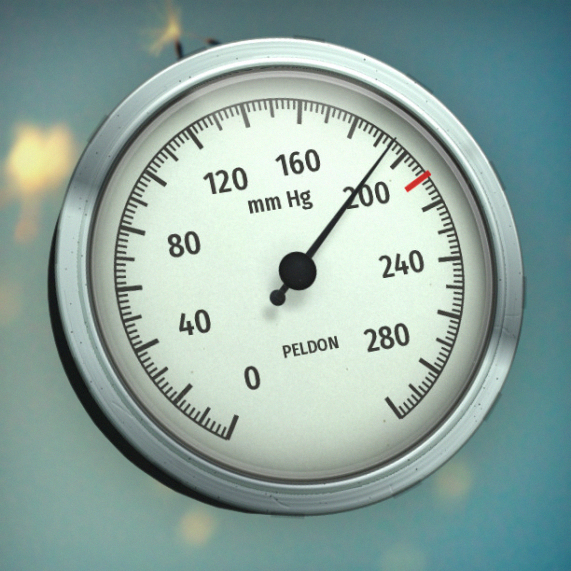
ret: 194,mmHg
